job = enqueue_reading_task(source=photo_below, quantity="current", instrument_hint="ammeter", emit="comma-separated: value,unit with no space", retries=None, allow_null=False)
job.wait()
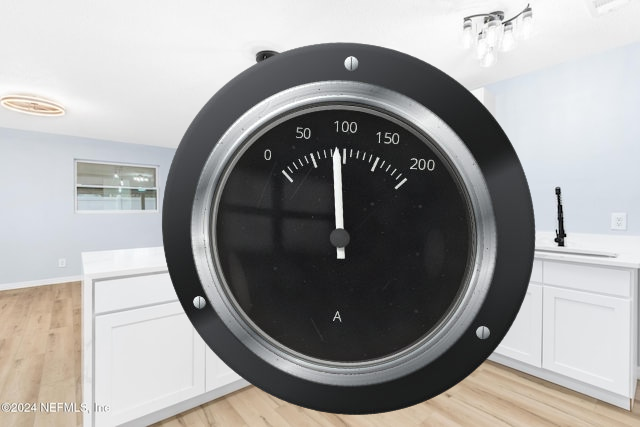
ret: 90,A
